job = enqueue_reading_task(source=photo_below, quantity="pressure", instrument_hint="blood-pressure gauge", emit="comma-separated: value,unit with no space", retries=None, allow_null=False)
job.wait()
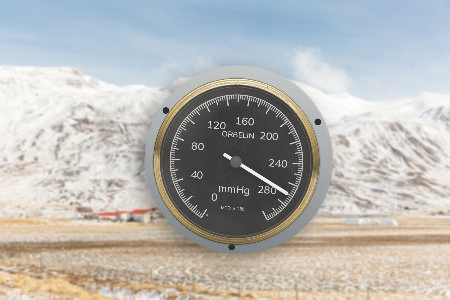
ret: 270,mmHg
